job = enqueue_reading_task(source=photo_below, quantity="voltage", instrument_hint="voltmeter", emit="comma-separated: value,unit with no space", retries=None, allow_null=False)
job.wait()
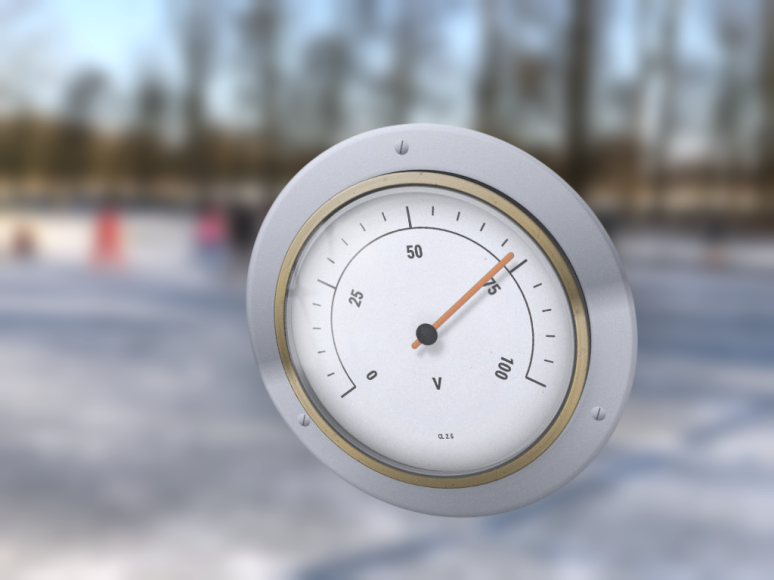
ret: 72.5,V
